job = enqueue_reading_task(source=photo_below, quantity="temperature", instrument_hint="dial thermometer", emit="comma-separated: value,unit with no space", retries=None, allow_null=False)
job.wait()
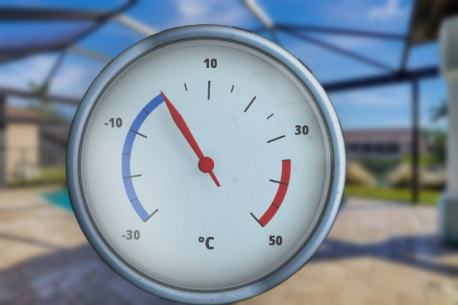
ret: 0,°C
